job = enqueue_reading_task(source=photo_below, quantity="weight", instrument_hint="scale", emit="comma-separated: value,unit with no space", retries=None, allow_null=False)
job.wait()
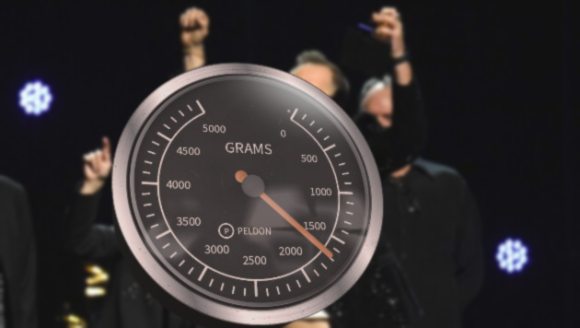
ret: 1700,g
